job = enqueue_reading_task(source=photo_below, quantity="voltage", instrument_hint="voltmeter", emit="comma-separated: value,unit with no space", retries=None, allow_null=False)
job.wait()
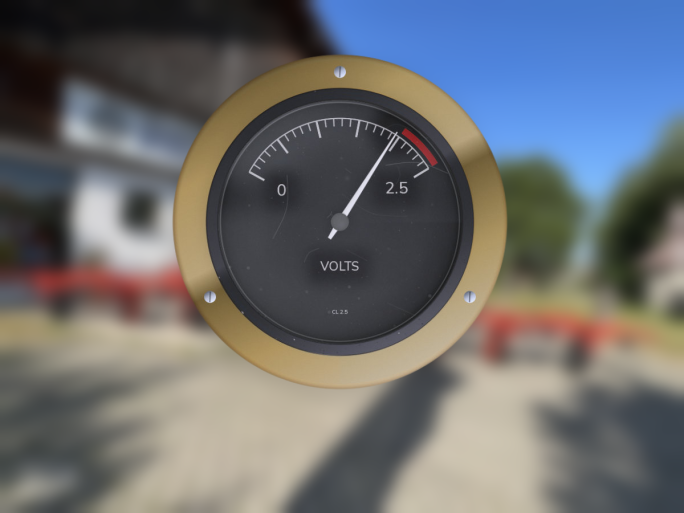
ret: 1.95,V
